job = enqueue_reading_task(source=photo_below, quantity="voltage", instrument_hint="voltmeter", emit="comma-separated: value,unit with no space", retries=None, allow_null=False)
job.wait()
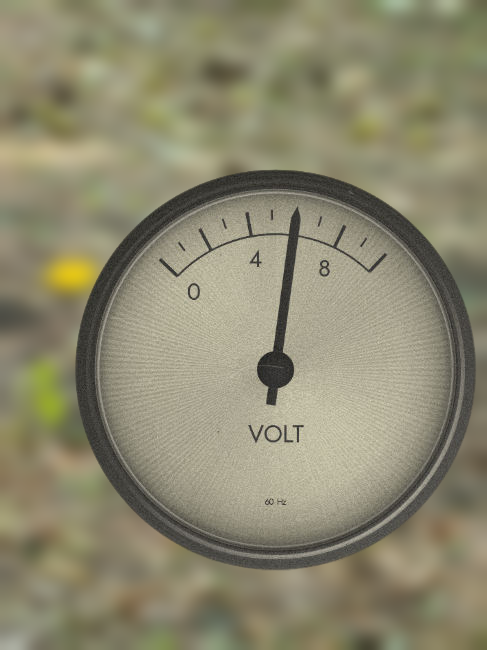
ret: 6,V
